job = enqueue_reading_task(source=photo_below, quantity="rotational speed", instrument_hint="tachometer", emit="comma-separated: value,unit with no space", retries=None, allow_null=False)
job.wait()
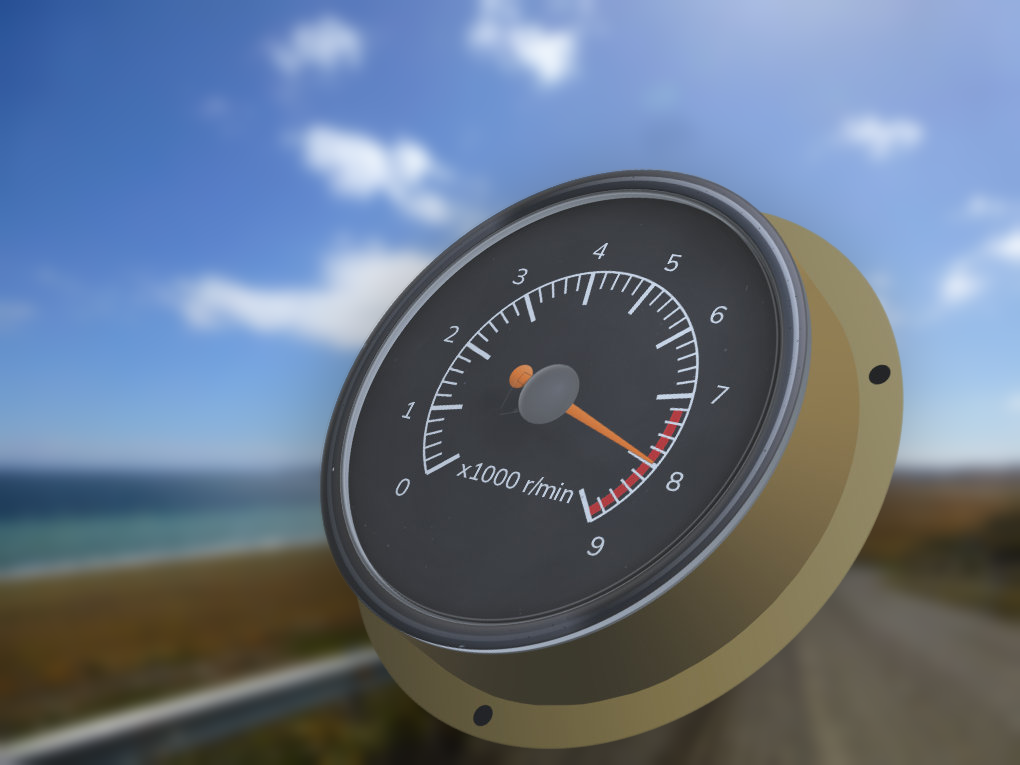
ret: 8000,rpm
